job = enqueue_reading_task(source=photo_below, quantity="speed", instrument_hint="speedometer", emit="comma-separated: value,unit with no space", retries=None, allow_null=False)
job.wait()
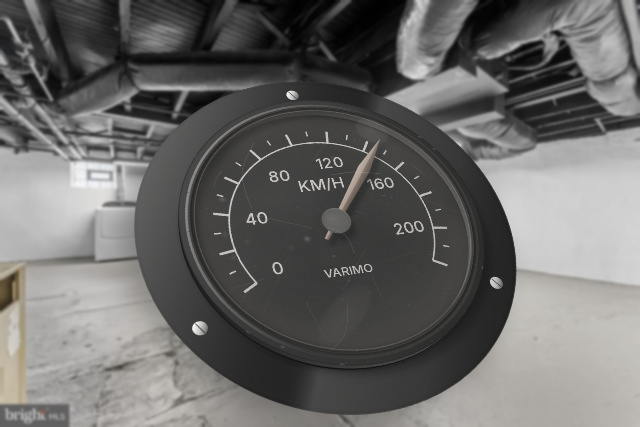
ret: 145,km/h
